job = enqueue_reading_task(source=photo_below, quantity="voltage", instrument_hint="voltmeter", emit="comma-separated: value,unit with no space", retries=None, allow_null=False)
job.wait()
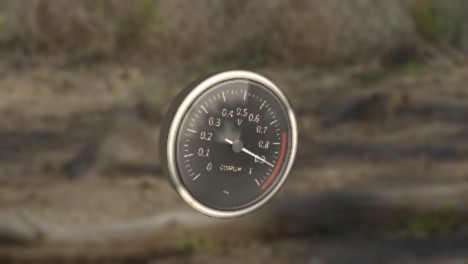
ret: 0.9,V
